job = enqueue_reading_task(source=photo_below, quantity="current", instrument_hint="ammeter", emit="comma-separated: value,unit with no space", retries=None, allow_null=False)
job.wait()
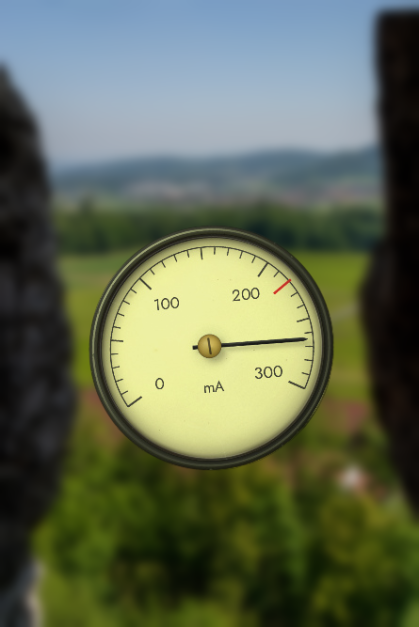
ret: 265,mA
